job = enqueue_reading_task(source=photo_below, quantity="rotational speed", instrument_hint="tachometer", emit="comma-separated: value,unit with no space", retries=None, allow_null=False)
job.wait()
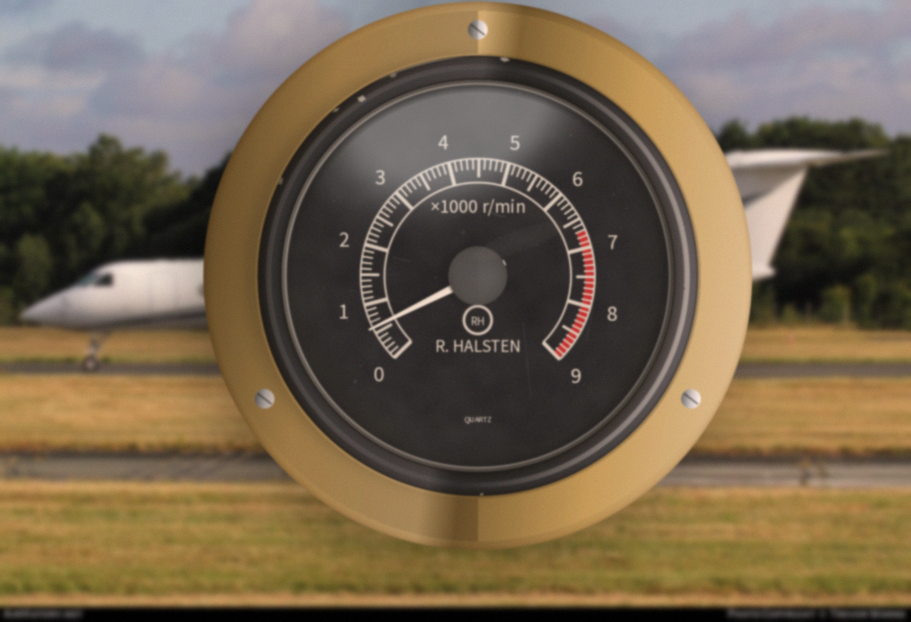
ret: 600,rpm
